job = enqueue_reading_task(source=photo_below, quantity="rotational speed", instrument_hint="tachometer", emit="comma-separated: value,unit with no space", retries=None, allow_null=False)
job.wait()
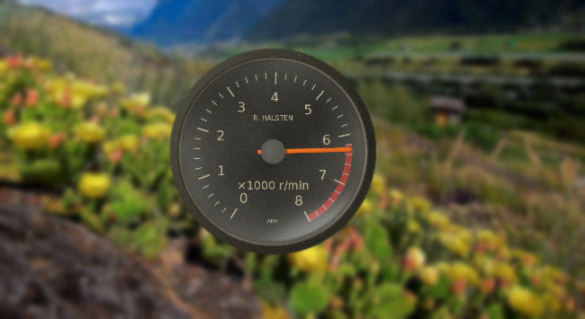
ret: 6300,rpm
